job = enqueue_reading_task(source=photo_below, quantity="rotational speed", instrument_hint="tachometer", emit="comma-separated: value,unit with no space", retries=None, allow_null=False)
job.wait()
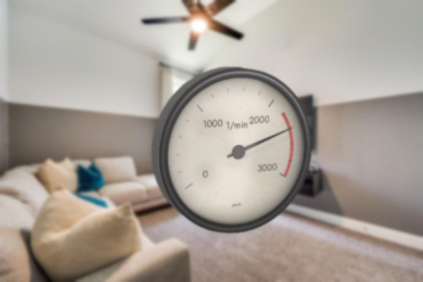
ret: 2400,rpm
